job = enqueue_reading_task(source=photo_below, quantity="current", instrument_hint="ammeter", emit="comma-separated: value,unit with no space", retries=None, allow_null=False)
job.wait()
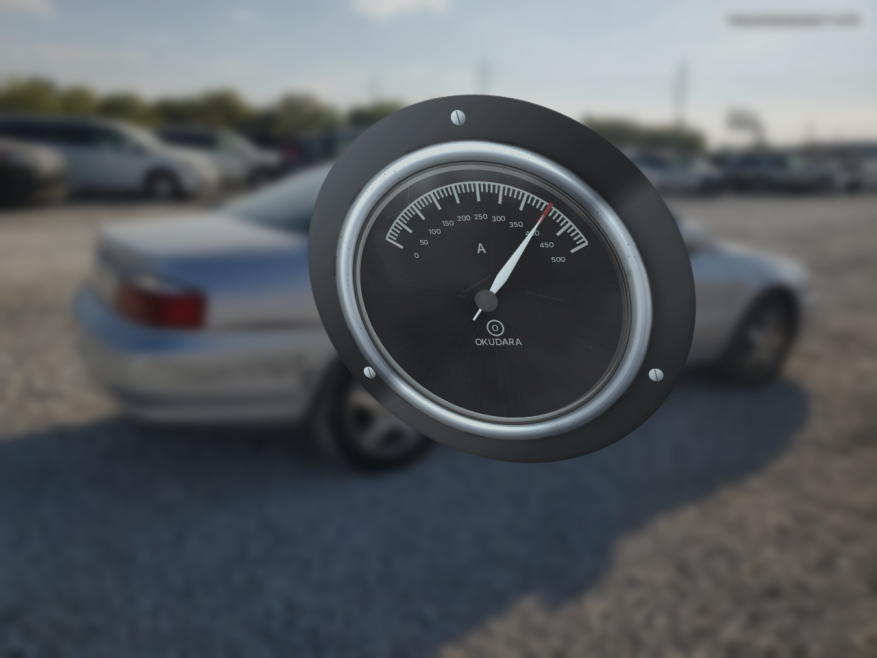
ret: 400,A
